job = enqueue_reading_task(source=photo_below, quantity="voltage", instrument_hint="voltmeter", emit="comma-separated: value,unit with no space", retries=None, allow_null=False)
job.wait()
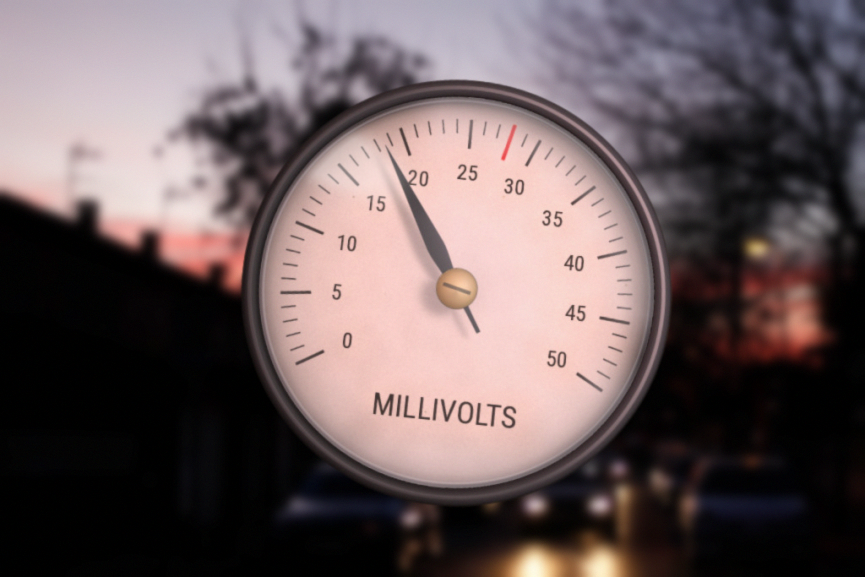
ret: 18.5,mV
